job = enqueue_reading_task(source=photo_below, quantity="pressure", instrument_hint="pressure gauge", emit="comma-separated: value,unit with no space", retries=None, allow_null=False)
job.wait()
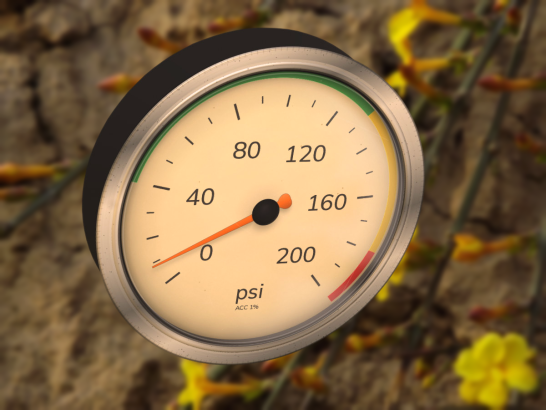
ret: 10,psi
